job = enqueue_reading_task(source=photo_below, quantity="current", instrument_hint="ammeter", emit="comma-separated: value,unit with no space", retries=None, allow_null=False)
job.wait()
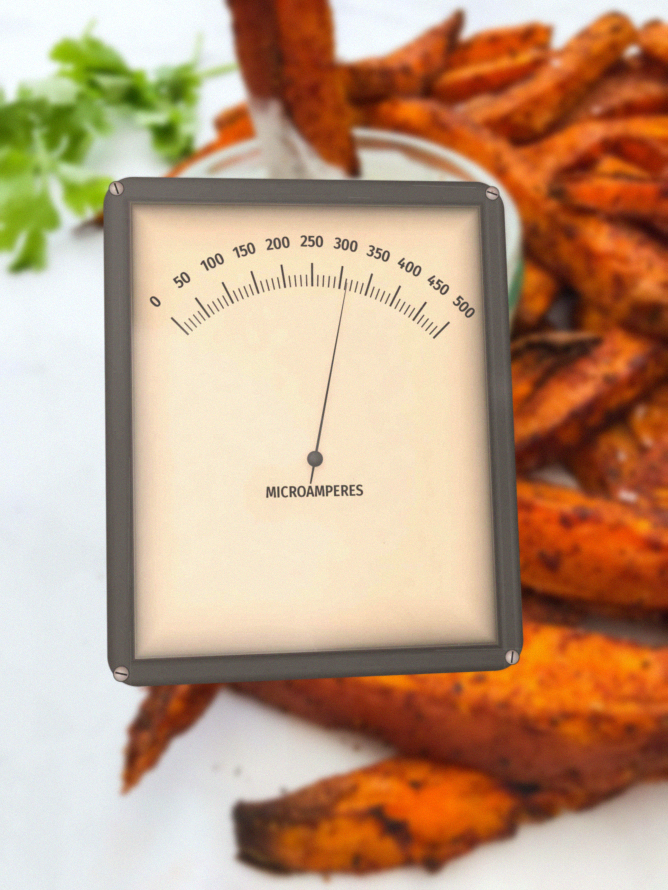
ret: 310,µA
